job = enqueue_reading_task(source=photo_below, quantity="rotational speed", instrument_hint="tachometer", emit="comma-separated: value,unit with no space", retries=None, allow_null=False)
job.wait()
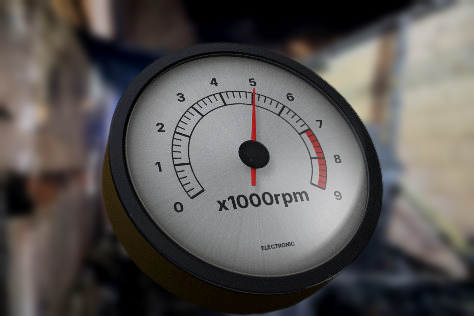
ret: 5000,rpm
